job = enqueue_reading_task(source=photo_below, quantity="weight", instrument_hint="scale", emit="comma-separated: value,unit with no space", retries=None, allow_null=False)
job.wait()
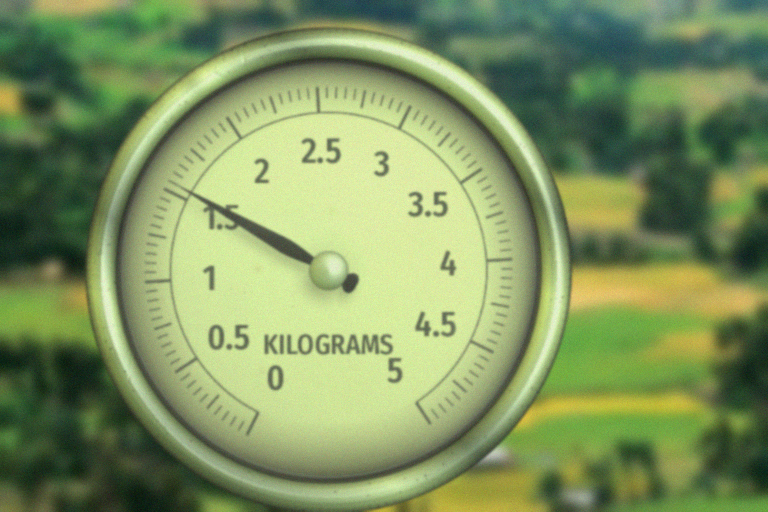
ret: 1.55,kg
